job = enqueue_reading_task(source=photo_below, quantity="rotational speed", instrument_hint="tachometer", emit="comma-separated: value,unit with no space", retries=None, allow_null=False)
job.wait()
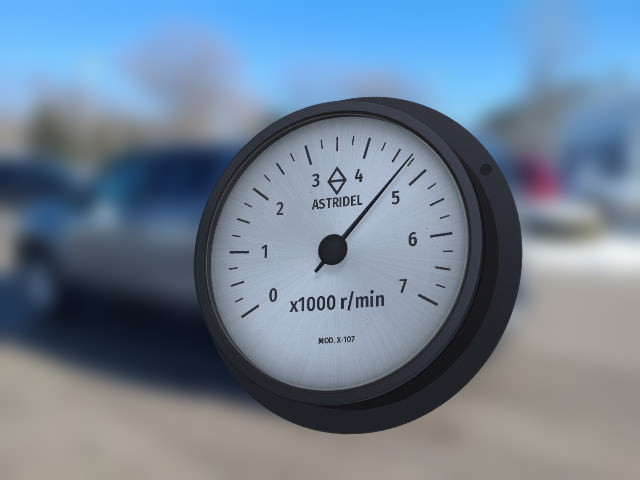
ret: 4750,rpm
